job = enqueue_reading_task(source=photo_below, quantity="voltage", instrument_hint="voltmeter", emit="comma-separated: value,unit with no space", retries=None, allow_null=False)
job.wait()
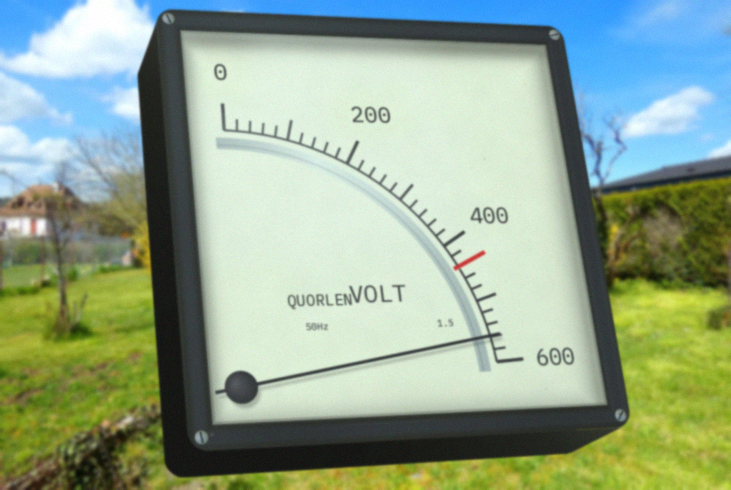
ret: 560,V
